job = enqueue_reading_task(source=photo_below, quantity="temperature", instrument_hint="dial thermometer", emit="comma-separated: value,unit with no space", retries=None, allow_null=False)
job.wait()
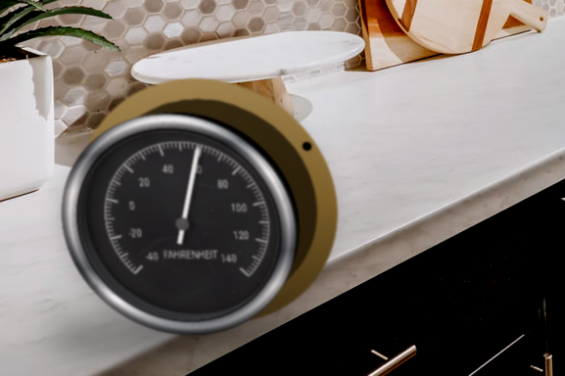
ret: 60,°F
